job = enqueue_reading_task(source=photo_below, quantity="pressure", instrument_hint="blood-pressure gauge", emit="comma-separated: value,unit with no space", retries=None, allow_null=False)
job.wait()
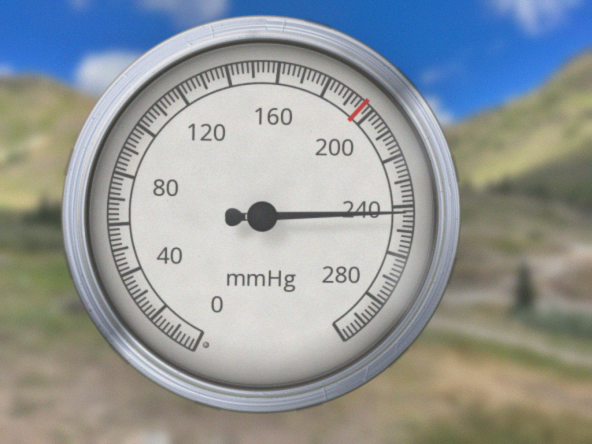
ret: 242,mmHg
